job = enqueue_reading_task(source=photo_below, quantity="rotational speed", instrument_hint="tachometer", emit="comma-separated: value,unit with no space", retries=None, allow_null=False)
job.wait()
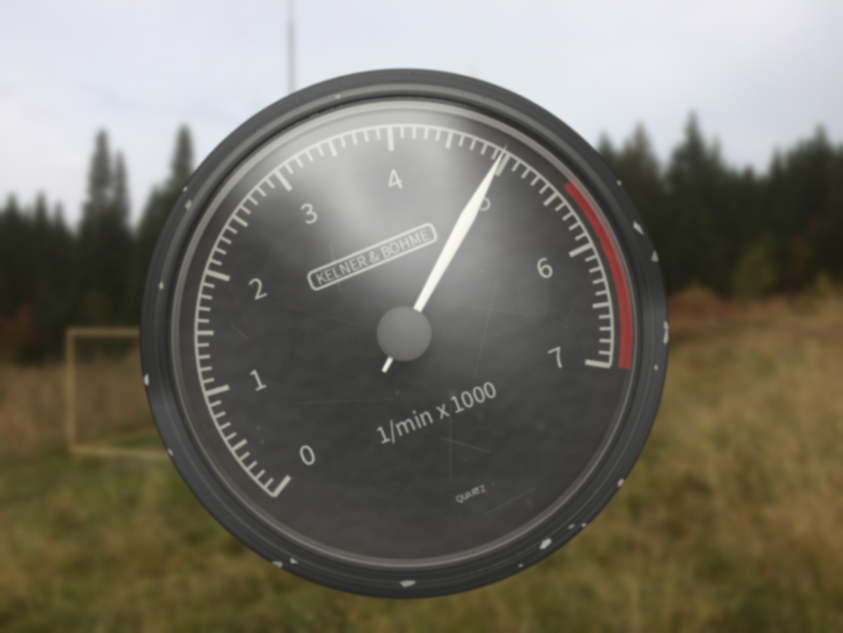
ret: 4950,rpm
